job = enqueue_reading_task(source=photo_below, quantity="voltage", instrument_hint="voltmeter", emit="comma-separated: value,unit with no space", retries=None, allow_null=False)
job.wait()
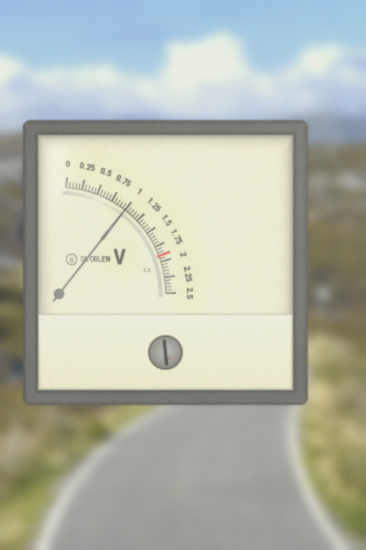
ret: 1,V
